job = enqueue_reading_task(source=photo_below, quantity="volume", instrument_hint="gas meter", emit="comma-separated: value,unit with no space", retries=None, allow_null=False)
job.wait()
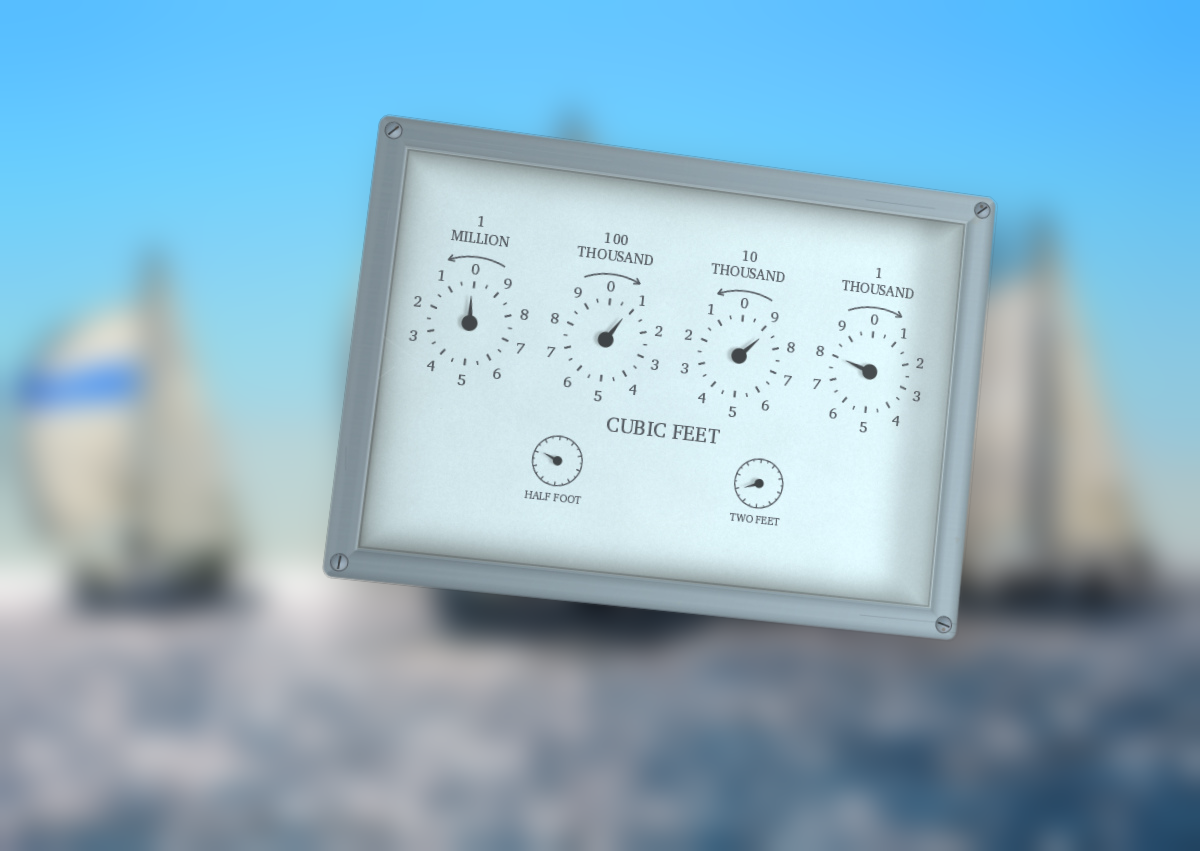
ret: 8800,ft³
